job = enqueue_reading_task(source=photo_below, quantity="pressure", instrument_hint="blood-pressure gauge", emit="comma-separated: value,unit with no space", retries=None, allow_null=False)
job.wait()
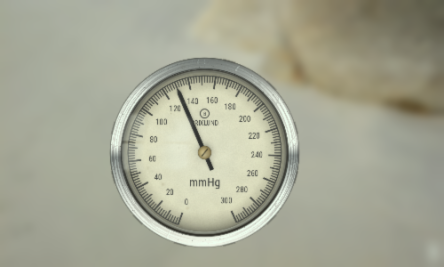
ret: 130,mmHg
